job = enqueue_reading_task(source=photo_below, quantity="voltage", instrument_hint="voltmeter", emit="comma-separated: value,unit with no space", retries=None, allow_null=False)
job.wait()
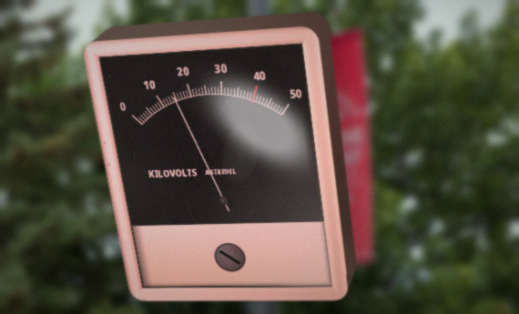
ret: 15,kV
